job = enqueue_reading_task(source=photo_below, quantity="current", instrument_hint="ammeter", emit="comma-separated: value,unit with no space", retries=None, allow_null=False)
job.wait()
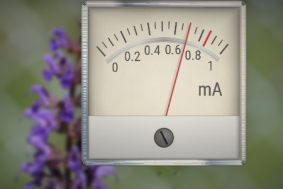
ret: 0.7,mA
